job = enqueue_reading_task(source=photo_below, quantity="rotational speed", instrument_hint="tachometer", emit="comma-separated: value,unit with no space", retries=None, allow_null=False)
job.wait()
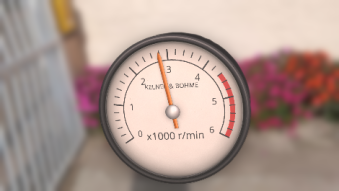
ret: 2800,rpm
